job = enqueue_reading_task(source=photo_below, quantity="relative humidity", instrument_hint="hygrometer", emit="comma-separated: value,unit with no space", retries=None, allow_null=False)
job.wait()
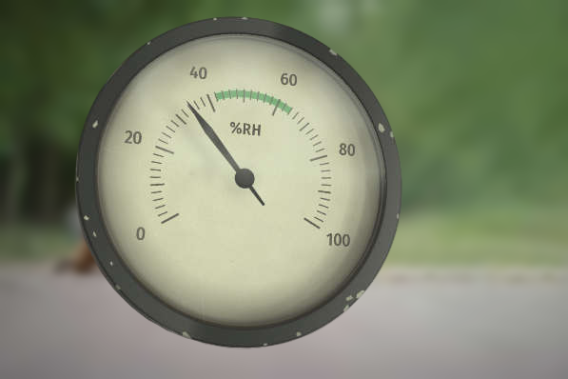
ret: 34,%
